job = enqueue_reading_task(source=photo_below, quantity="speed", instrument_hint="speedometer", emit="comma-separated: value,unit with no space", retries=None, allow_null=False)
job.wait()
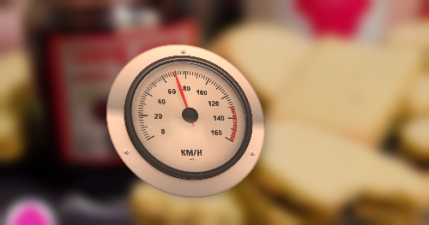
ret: 70,km/h
